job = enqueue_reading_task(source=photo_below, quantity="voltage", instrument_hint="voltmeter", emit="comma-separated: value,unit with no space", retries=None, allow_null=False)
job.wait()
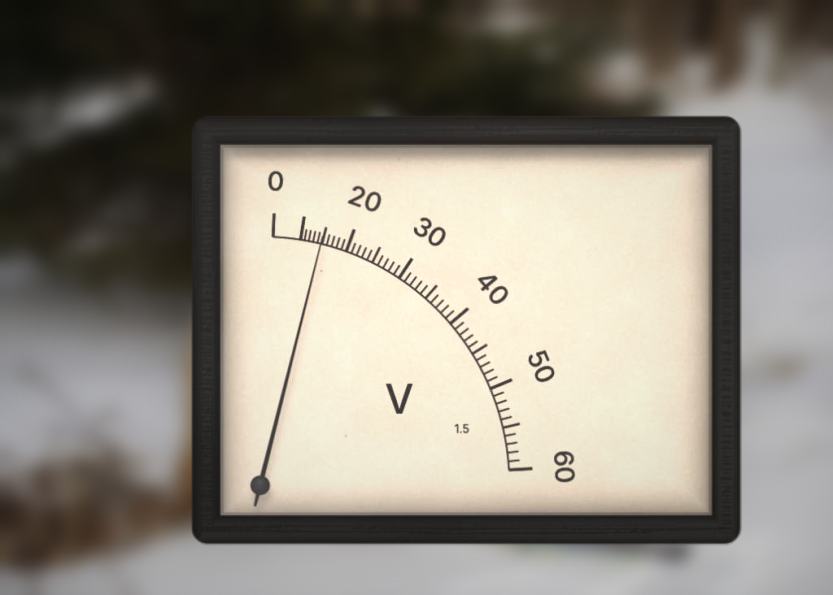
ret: 15,V
